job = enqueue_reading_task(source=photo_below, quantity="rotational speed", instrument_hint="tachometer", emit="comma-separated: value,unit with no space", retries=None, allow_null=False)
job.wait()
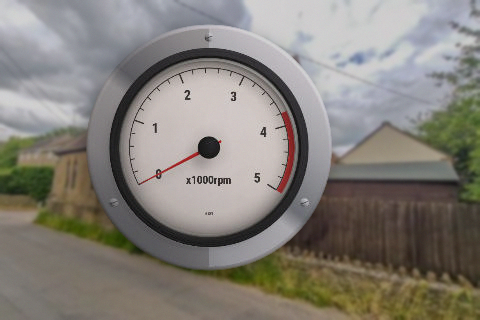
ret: 0,rpm
